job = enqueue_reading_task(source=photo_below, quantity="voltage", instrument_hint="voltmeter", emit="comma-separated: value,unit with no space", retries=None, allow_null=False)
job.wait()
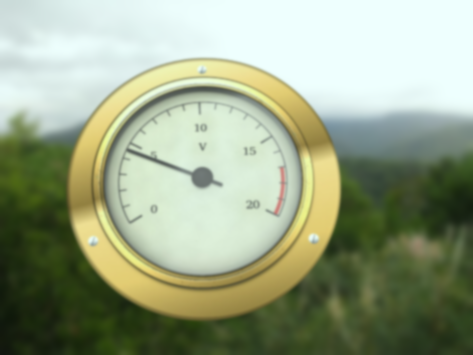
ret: 4.5,V
